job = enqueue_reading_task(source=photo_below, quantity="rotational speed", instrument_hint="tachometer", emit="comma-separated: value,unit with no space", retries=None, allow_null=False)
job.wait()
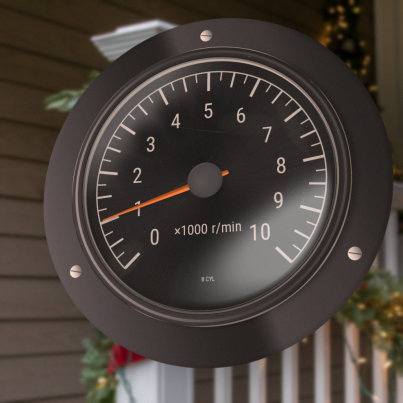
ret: 1000,rpm
